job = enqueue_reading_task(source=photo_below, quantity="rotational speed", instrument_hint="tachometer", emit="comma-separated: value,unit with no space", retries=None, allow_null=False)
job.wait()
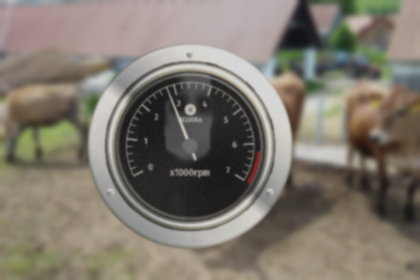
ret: 2800,rpm
